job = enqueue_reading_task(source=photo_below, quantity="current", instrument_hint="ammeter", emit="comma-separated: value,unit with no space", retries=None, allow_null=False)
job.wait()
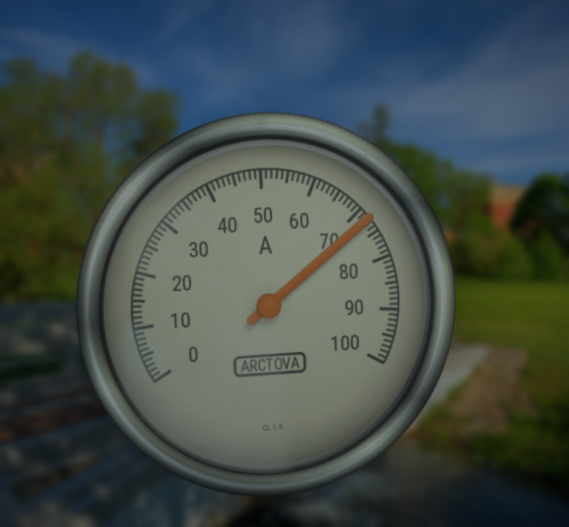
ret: 72,A
